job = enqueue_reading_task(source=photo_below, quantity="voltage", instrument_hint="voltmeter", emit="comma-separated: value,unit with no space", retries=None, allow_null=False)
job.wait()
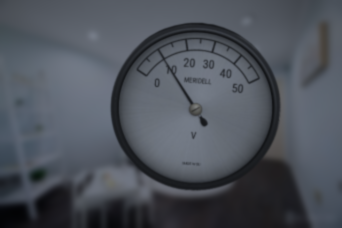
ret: 10,V
